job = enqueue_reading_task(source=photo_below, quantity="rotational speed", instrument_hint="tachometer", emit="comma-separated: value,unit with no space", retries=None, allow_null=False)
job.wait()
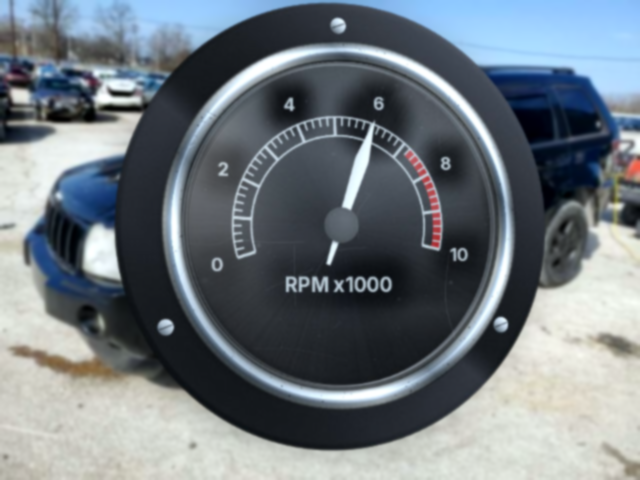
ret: 6000,rpm
